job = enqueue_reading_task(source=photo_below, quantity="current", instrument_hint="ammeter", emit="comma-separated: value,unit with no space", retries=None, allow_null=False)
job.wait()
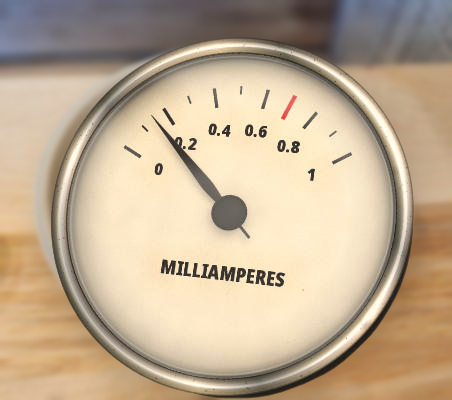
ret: 0.15,mA
